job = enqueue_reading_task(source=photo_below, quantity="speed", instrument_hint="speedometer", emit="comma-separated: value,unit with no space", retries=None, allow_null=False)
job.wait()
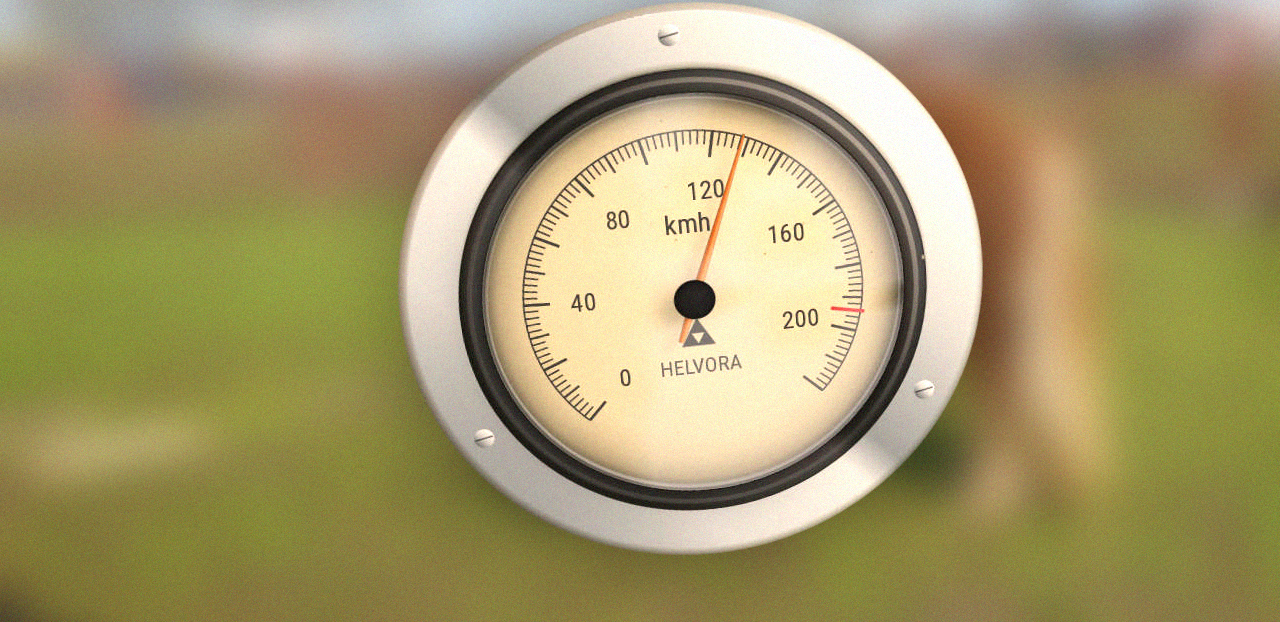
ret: 128,km/h
